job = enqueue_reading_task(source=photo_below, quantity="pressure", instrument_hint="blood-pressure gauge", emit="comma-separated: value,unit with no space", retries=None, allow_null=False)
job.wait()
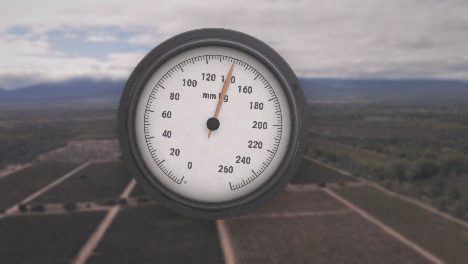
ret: 140,mmHg
